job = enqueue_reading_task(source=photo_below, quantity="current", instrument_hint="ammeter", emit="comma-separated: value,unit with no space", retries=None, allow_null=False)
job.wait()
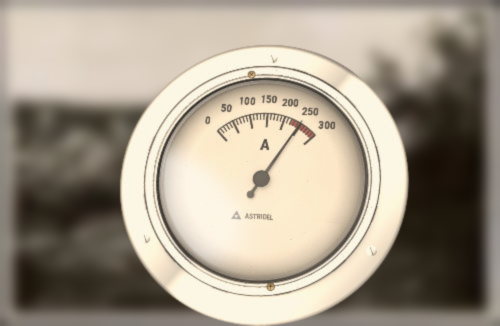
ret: 250,A
